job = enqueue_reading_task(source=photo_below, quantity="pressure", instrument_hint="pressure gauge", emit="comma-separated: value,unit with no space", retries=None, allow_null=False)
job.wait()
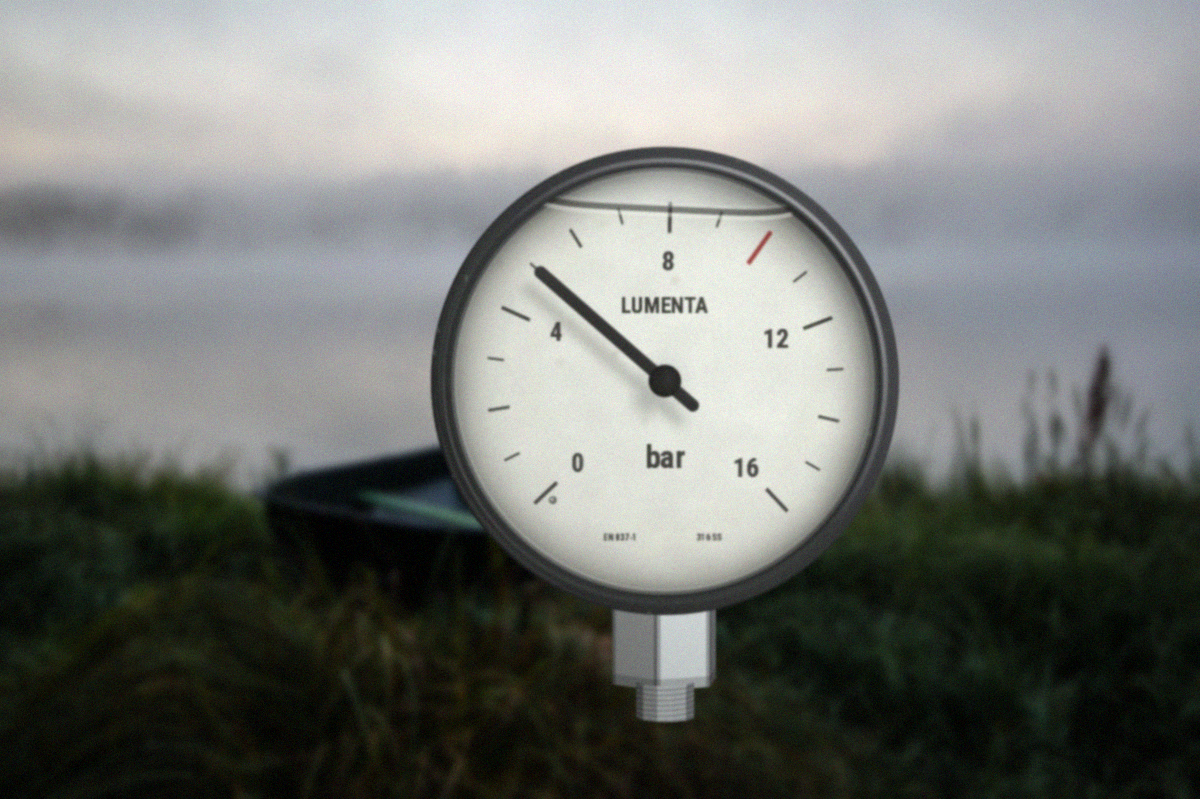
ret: 5,bar
